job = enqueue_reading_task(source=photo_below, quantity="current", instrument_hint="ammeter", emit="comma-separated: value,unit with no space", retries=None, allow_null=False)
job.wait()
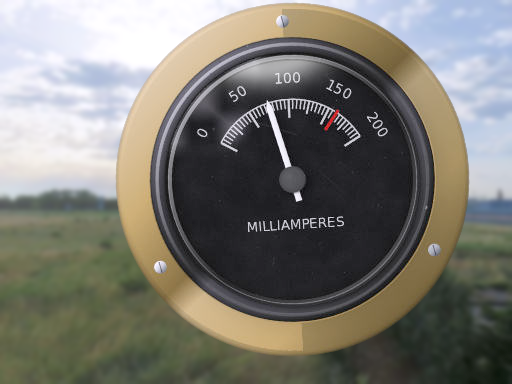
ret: 75,mA
